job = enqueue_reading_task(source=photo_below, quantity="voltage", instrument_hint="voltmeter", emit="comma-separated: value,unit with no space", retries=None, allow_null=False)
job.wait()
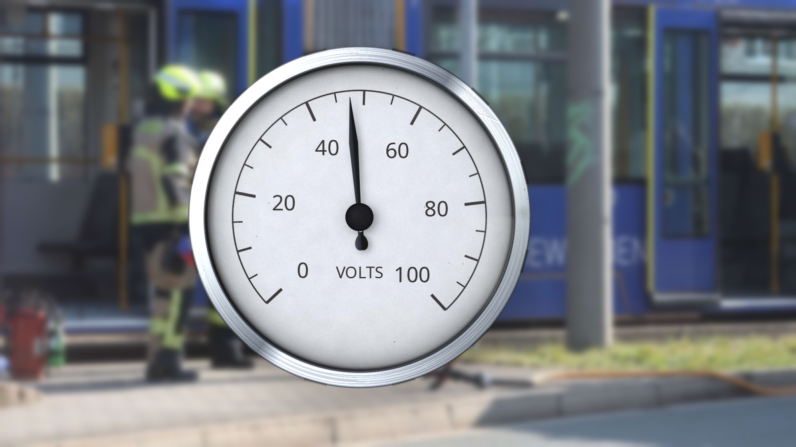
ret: 47.5,V
